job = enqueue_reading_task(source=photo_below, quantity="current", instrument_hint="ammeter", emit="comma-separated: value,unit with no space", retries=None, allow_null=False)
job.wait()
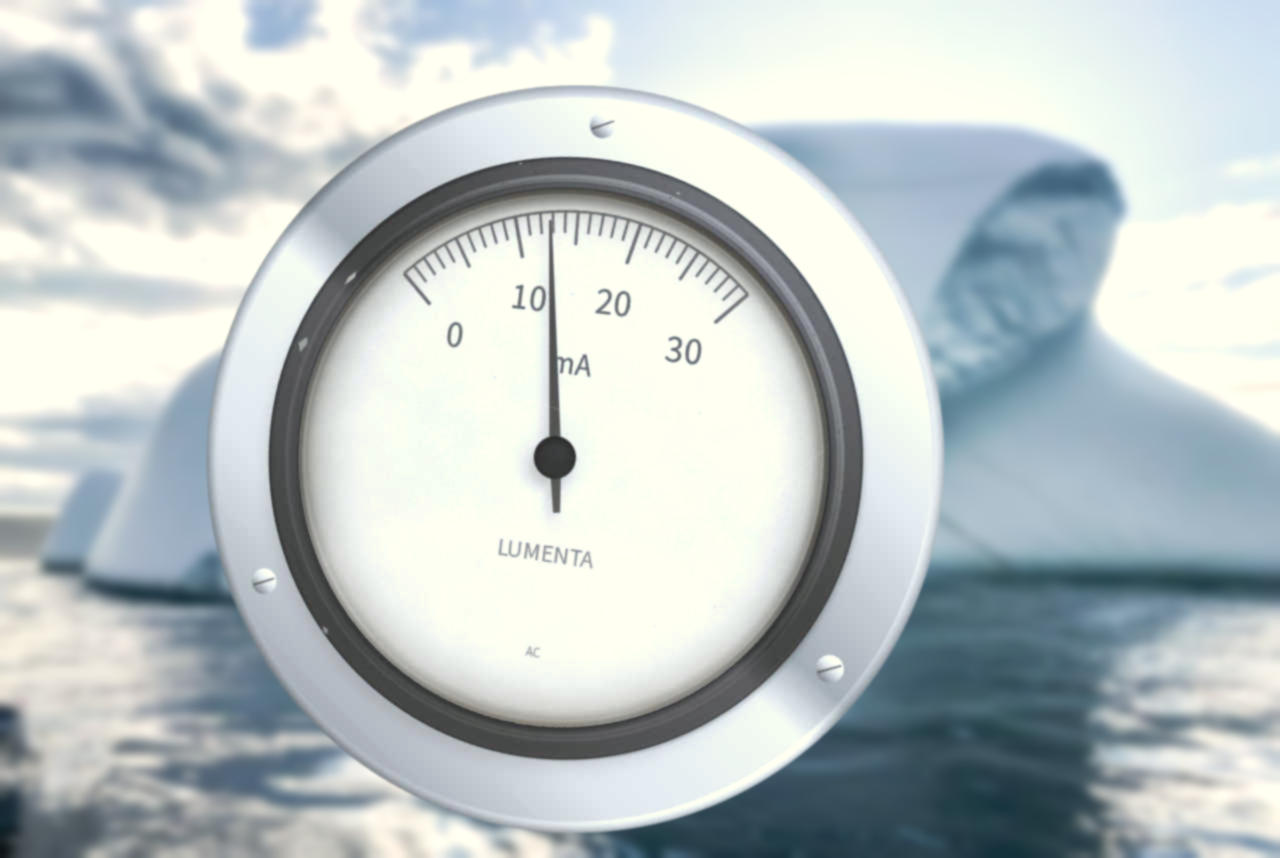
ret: 13,mA
